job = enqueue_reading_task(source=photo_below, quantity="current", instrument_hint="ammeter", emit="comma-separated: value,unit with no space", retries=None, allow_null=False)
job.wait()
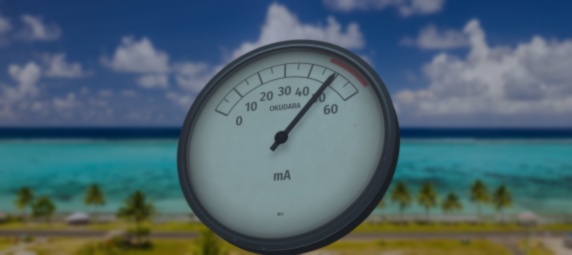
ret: 50,mA
